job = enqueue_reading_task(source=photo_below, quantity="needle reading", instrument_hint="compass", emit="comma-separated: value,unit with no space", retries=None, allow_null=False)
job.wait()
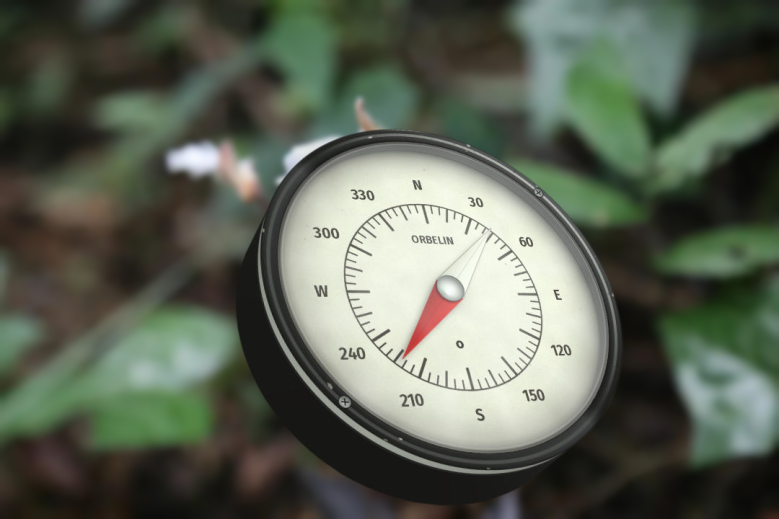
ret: 222.5,°
